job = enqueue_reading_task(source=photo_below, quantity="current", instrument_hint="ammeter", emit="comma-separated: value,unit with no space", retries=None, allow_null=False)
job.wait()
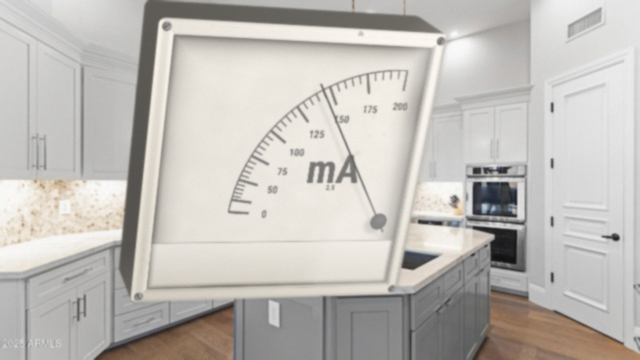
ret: 145,mA
